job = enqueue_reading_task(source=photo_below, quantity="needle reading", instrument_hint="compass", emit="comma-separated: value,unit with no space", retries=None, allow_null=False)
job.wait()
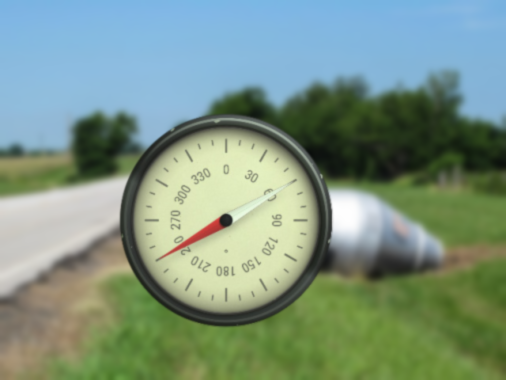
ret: 240,°
